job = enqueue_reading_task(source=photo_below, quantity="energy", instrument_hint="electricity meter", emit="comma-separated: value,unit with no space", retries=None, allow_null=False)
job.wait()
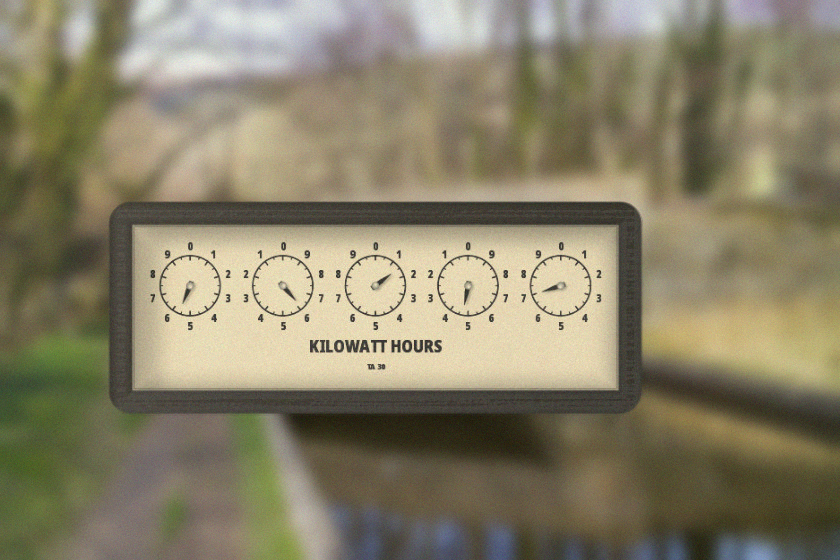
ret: 56147,kWh
